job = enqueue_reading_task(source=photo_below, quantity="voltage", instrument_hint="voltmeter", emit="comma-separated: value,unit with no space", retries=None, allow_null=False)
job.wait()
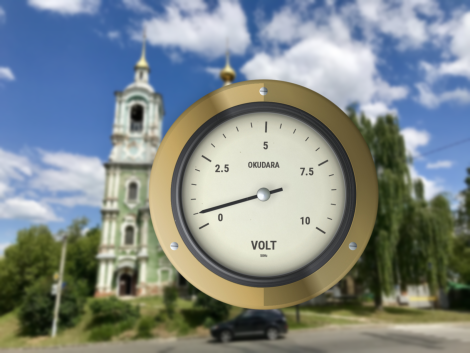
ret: 0.5,V
